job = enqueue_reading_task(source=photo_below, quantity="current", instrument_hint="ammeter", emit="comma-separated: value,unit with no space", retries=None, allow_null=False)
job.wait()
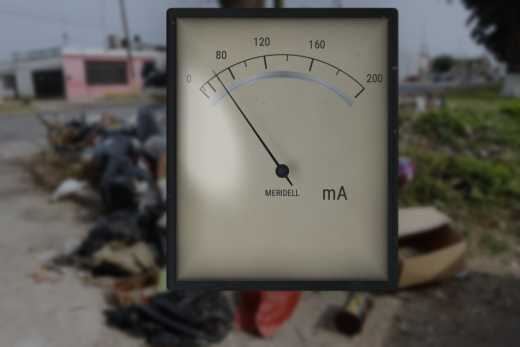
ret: 60,mA
